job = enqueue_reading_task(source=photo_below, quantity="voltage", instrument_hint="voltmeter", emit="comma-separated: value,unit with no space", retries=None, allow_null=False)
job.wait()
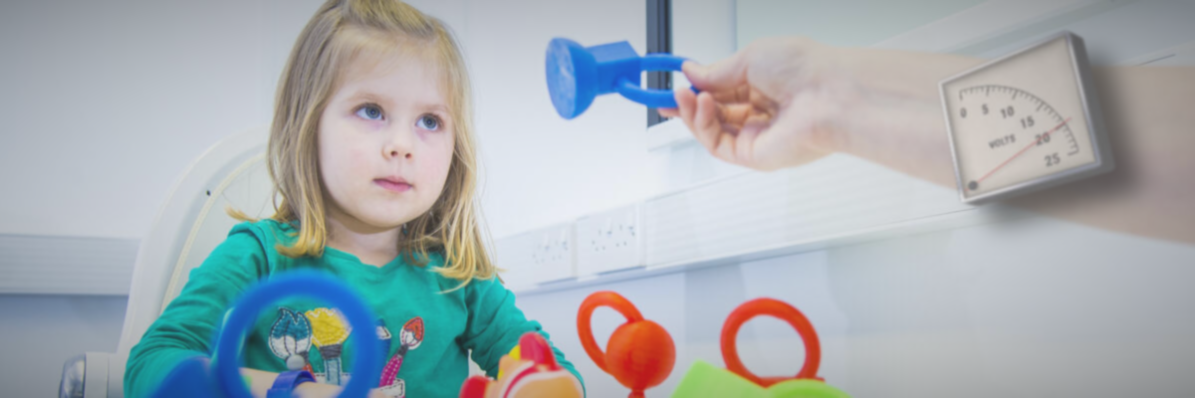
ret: 20,V
